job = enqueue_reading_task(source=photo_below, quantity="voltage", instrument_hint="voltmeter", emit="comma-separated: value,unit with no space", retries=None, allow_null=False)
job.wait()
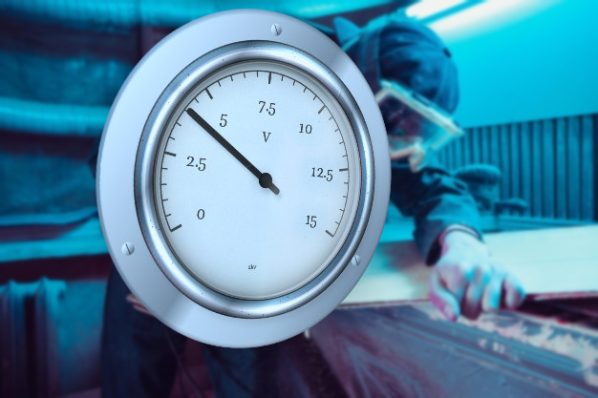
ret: 4,V
